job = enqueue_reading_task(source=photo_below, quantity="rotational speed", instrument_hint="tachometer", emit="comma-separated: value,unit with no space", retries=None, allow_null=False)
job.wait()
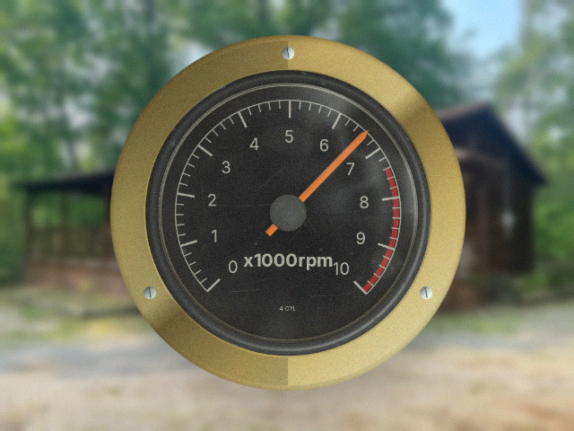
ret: 6600,rpm
